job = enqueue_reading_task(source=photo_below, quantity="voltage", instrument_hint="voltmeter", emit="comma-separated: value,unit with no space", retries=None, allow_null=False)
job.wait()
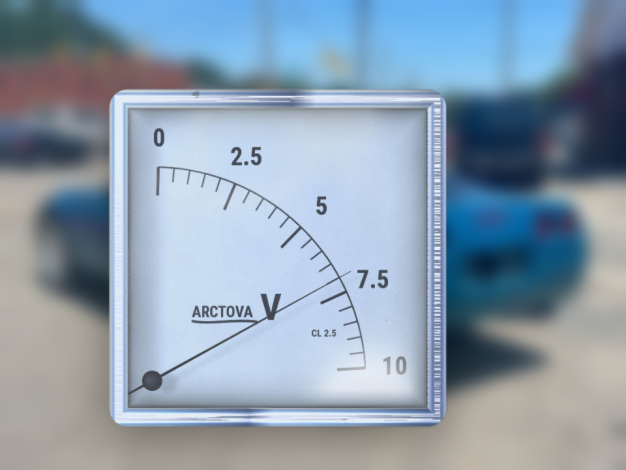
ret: 7,V
